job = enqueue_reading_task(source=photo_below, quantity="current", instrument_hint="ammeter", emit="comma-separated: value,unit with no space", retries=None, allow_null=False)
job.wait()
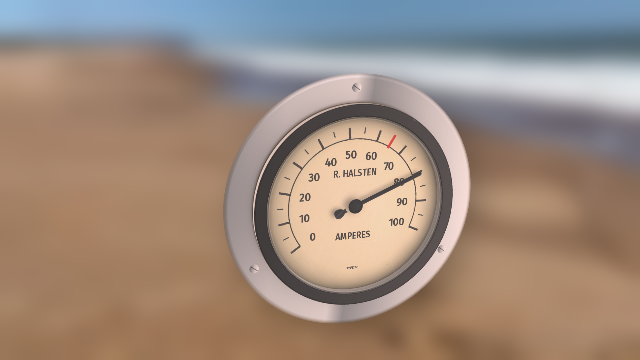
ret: 80,A
